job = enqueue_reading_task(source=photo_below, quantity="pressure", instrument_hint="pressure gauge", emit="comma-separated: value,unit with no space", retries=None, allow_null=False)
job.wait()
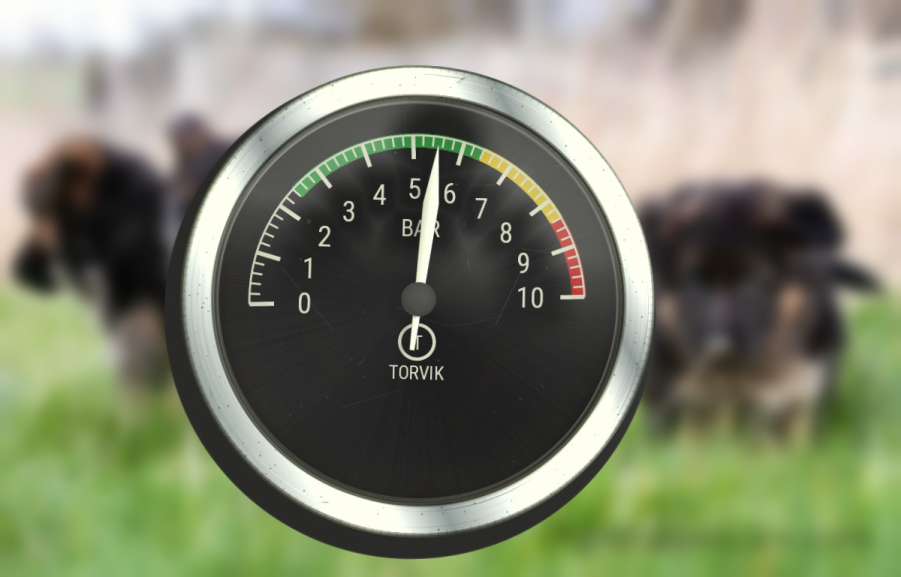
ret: 5.5,bar
